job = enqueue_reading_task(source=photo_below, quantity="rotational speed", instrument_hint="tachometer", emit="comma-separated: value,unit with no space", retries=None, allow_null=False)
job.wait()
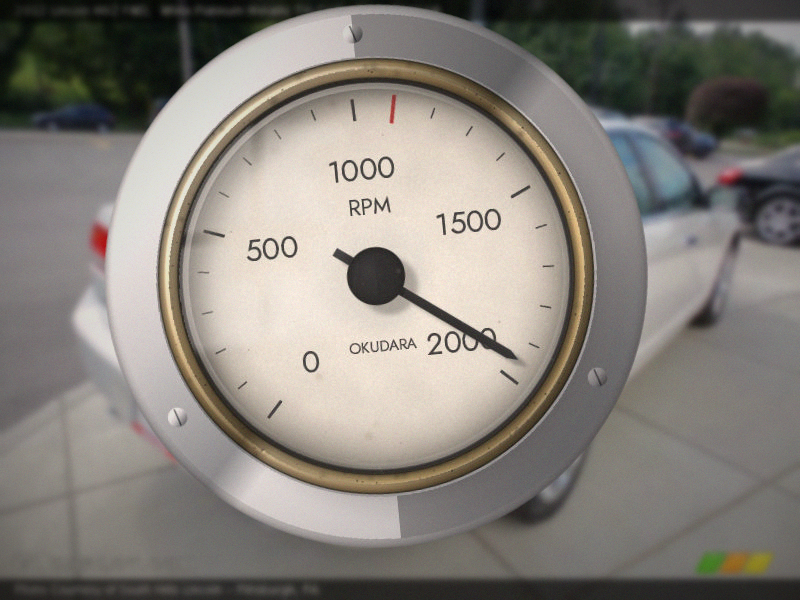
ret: 1950,rpm
